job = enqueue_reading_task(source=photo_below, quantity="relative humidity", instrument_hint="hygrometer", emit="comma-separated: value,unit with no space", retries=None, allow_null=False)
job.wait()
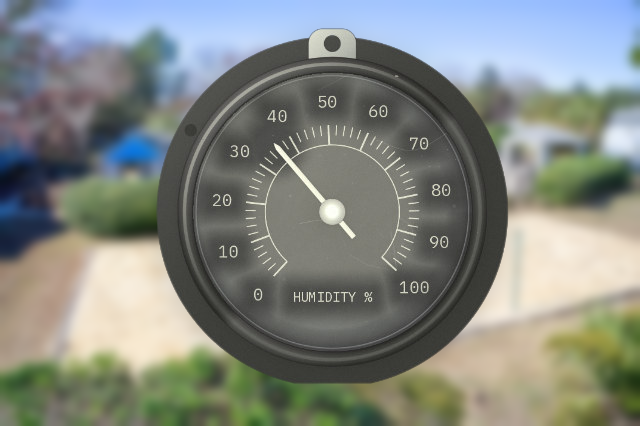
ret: 36,%
